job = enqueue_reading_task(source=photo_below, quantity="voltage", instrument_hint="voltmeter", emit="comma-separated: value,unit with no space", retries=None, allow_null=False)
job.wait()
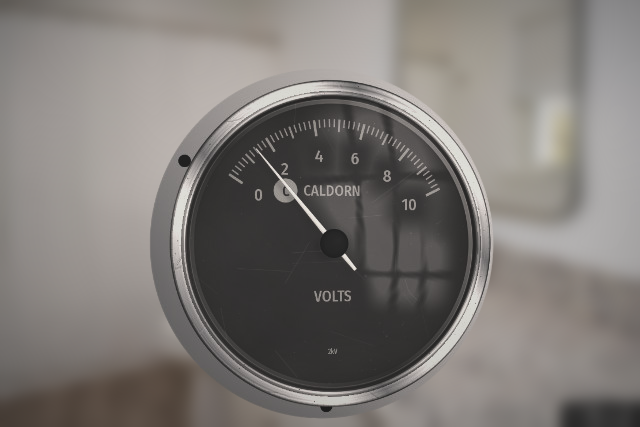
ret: 1.4,V
